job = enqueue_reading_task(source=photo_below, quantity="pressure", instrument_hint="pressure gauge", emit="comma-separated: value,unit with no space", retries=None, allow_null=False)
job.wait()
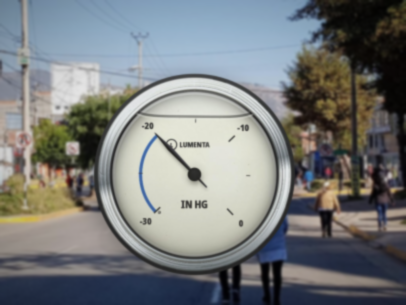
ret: -20,inHg
